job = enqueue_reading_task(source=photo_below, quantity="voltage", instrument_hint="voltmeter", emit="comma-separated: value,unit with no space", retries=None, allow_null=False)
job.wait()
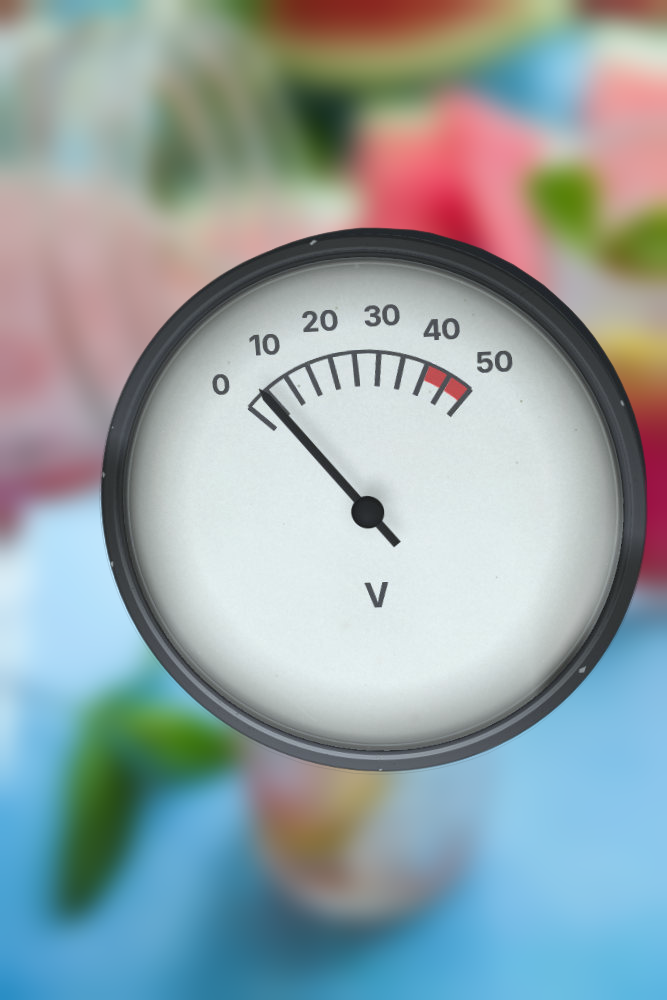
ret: 5,V
